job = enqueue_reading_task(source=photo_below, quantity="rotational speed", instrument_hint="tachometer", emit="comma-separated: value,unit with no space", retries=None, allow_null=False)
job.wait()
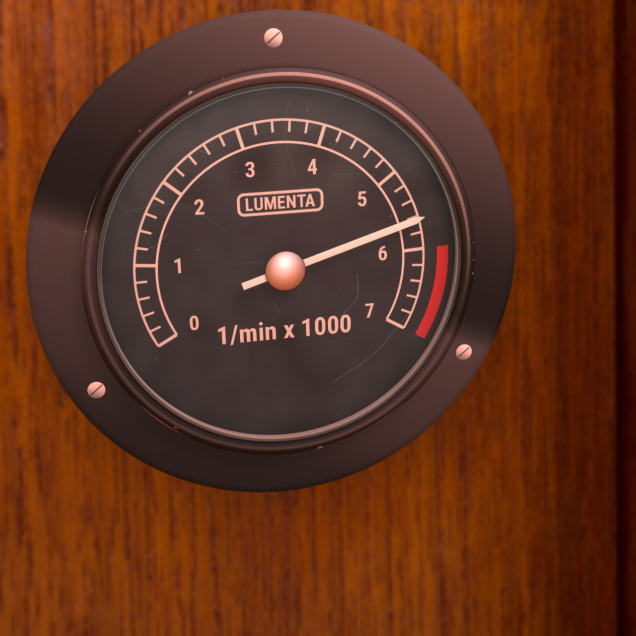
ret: 5600,rpm
